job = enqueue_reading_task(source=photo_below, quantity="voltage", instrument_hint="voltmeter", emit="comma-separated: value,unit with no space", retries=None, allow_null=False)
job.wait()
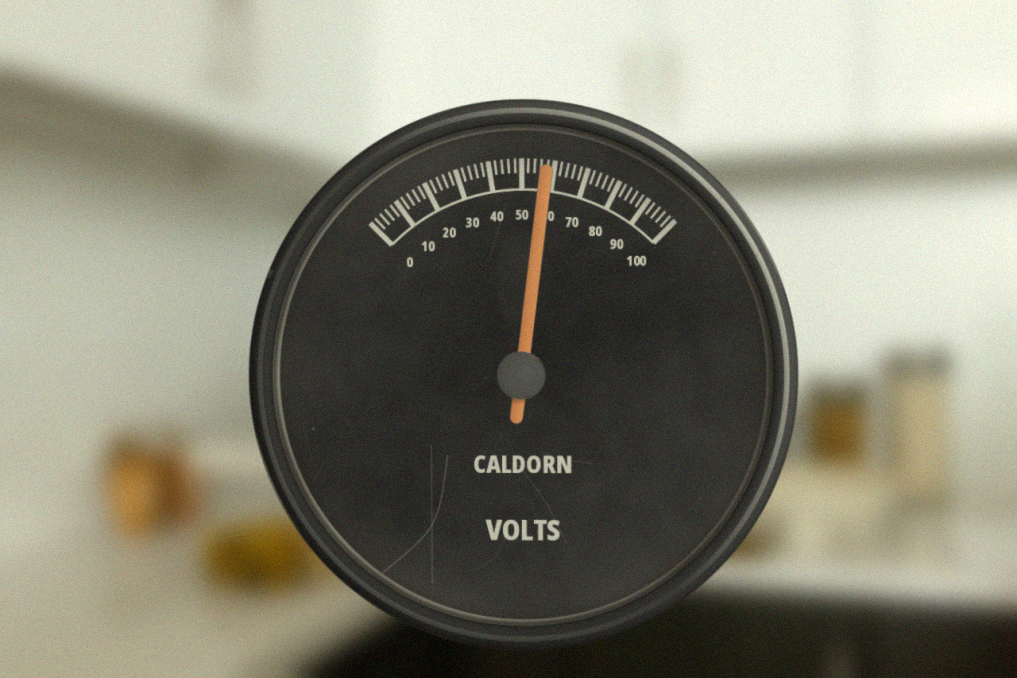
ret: 58,V
